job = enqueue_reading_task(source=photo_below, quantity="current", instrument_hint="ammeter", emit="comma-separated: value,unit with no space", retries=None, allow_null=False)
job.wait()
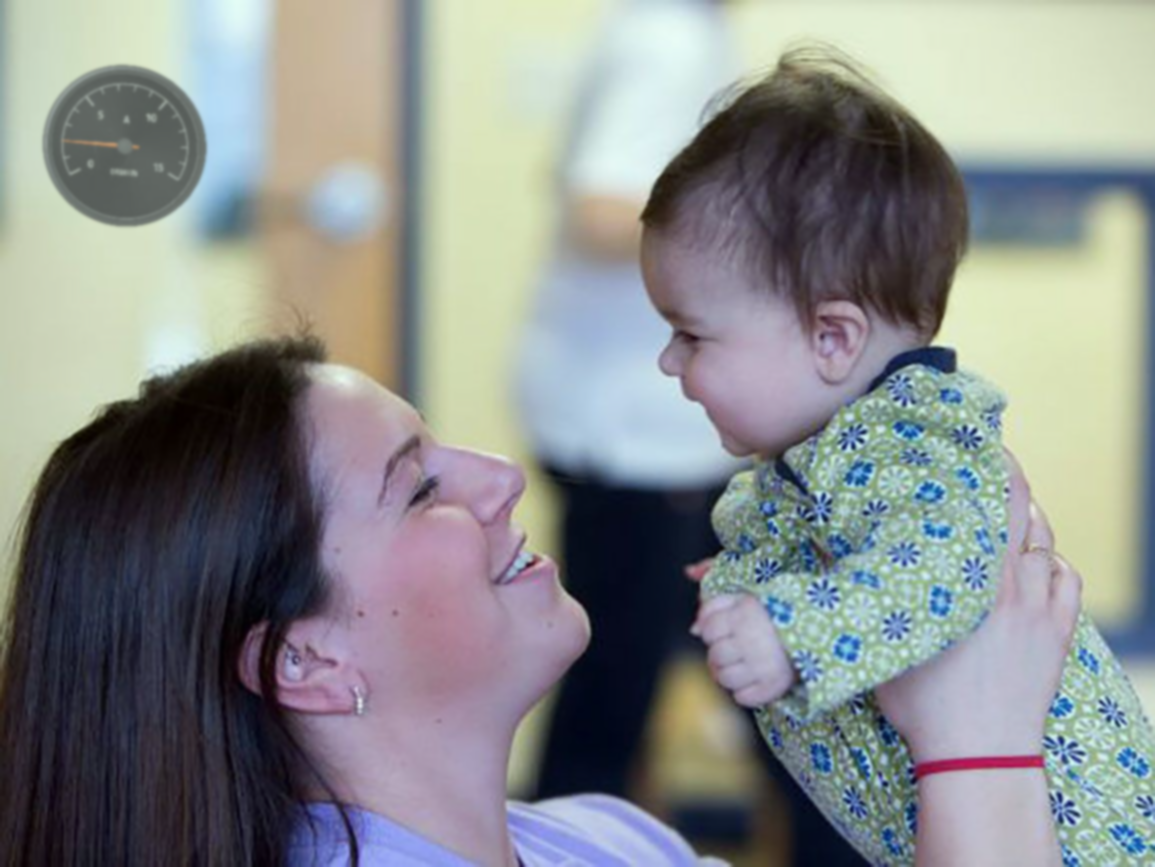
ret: 2,A
